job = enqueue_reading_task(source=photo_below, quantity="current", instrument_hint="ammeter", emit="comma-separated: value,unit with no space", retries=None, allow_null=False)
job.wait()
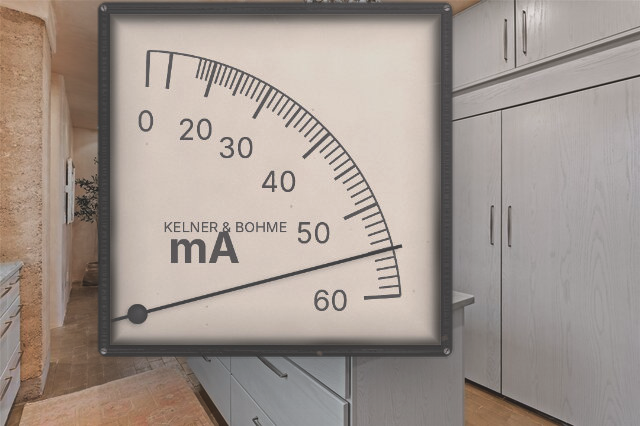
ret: 55,mA
